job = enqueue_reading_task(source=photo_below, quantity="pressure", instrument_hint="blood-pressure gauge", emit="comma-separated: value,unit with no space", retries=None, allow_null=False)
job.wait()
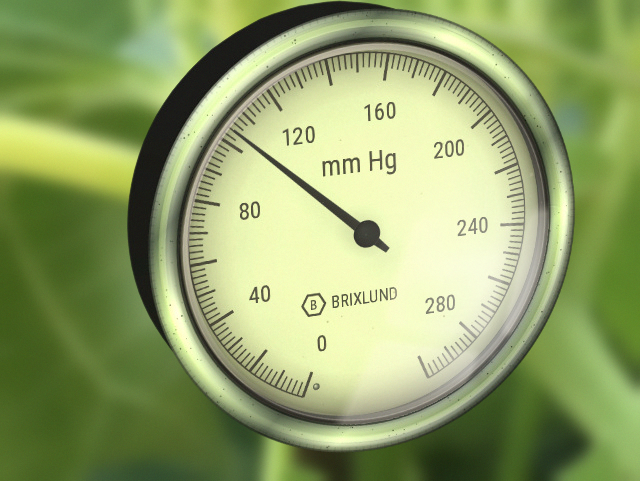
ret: 104,mmHg
